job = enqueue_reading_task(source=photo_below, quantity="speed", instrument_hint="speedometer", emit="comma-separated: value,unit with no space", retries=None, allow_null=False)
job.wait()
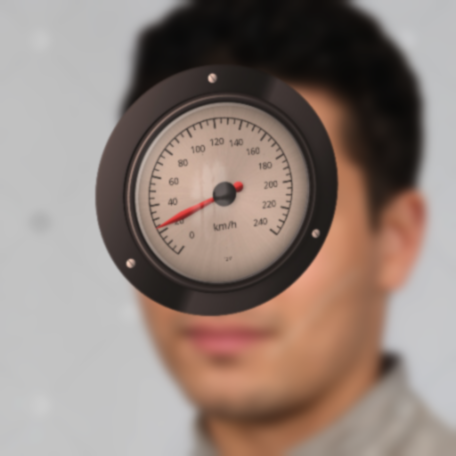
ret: 25,km/h
